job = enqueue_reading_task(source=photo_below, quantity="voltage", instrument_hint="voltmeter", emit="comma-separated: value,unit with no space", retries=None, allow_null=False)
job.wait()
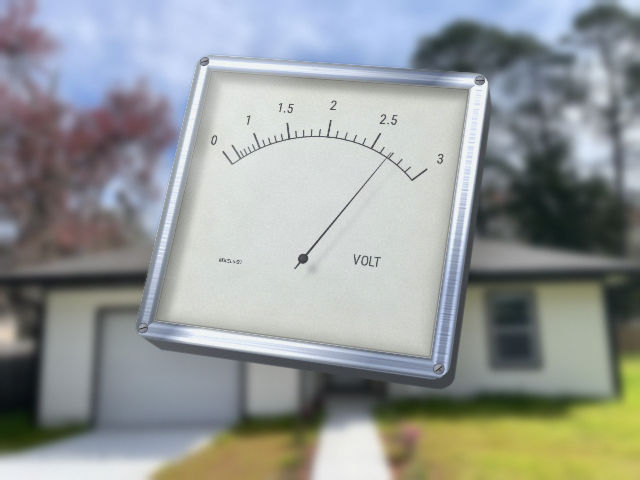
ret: 2.7,V
